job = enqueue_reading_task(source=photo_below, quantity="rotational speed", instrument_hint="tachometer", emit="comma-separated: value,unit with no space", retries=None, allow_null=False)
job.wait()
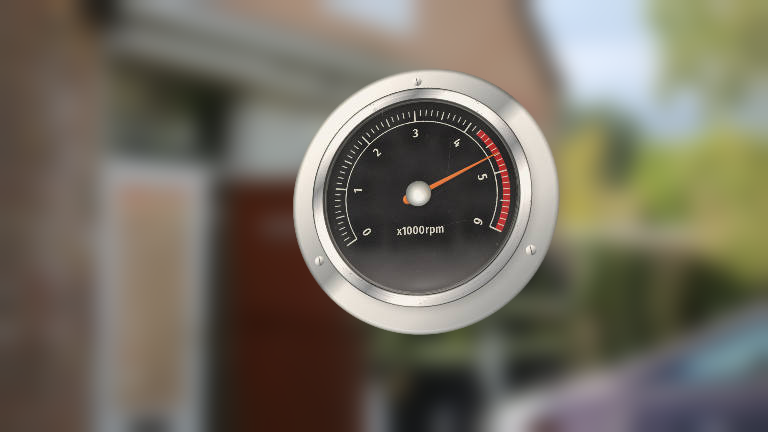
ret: 4700,rpm
